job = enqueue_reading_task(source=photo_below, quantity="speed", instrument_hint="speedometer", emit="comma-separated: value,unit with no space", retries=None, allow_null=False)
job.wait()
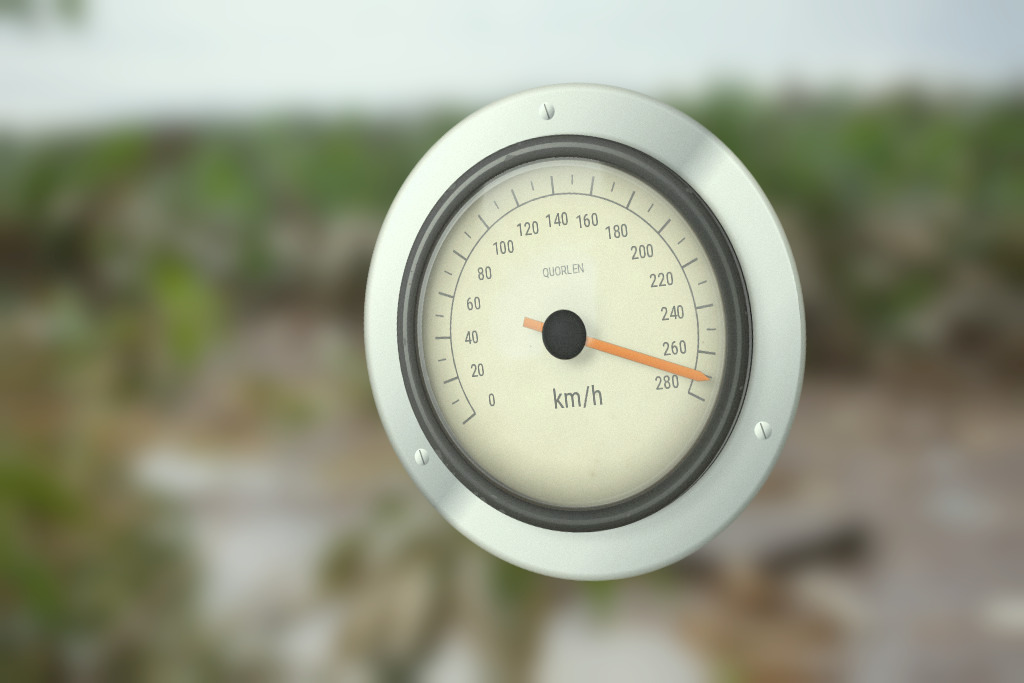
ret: 270,km/h
